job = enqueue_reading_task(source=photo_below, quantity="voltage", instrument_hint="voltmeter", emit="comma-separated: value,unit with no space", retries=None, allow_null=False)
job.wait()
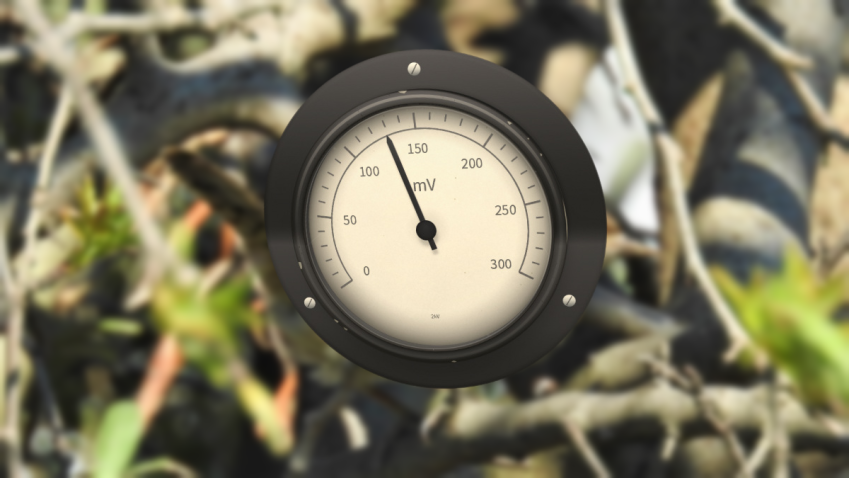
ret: 130,mV
